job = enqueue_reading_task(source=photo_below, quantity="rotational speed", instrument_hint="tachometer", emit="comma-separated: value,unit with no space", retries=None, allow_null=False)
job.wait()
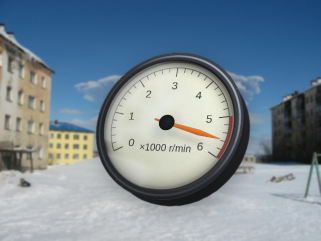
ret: 5600,rpm
